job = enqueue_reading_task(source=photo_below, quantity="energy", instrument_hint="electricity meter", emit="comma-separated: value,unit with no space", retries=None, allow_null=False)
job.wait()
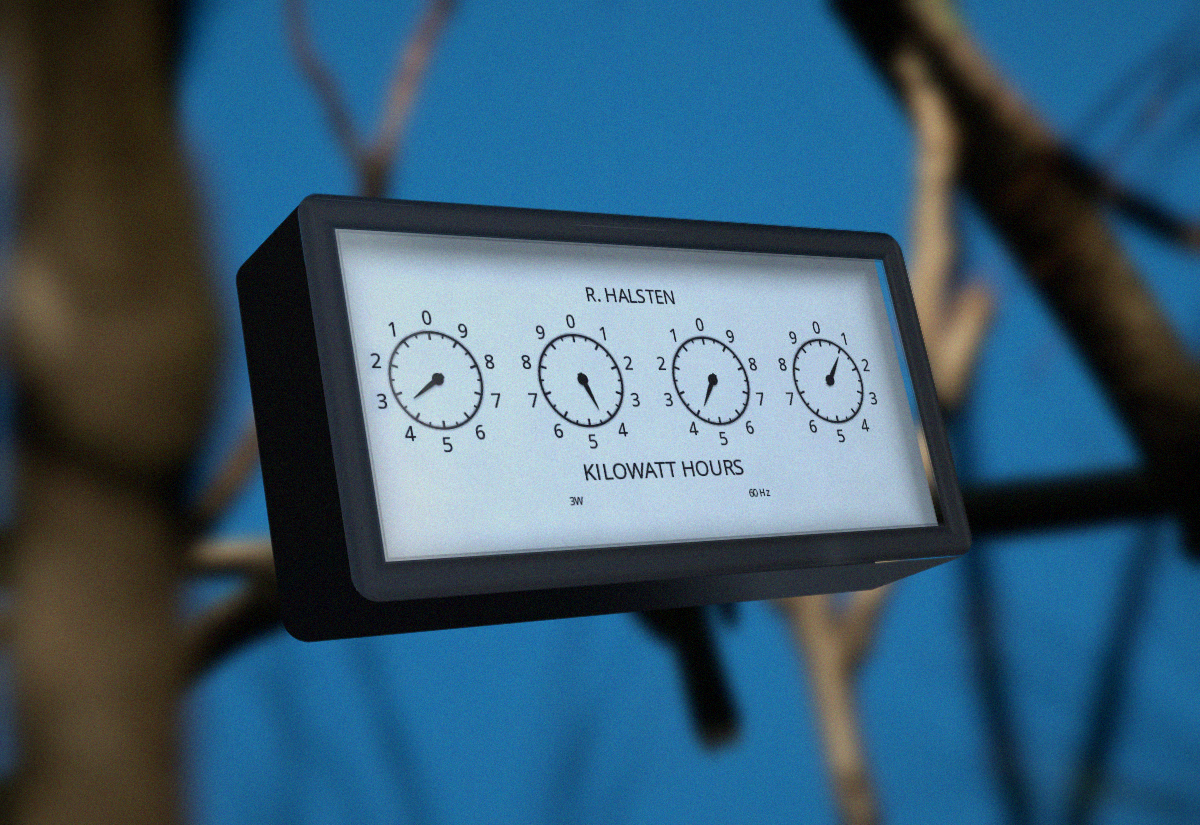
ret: 3441,kWh
